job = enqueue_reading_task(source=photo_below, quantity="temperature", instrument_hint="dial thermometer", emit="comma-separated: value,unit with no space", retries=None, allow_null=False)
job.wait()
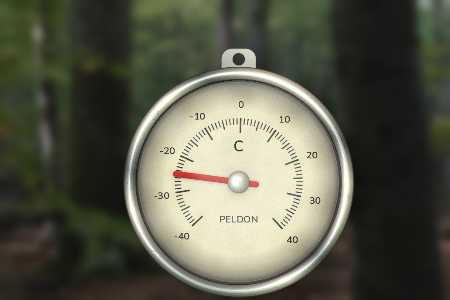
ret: -25,°C
